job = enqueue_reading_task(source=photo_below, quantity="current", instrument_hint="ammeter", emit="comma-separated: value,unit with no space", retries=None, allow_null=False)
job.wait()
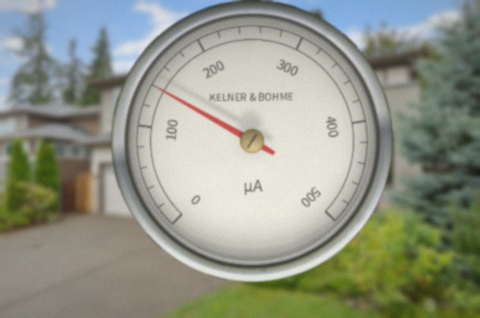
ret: 140,µA
